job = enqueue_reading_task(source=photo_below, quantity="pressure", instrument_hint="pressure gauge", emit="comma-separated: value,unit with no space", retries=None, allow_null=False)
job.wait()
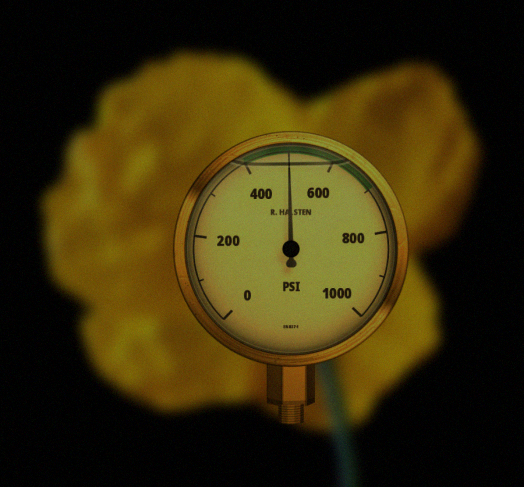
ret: 500,psi
